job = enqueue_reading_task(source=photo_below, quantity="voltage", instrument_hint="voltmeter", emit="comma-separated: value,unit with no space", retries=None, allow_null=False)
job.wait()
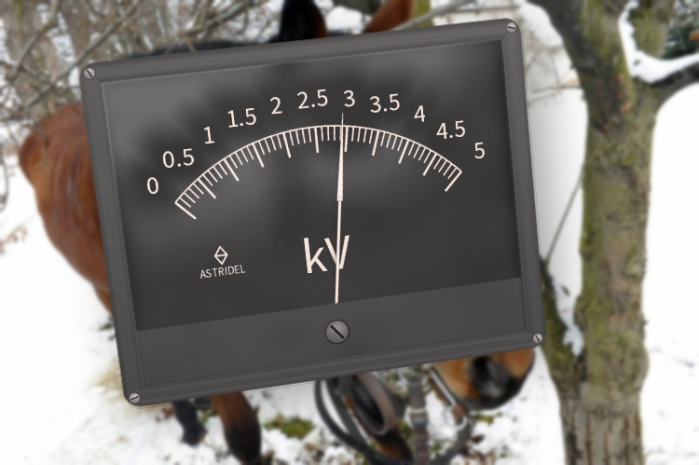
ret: 2.9,kV
